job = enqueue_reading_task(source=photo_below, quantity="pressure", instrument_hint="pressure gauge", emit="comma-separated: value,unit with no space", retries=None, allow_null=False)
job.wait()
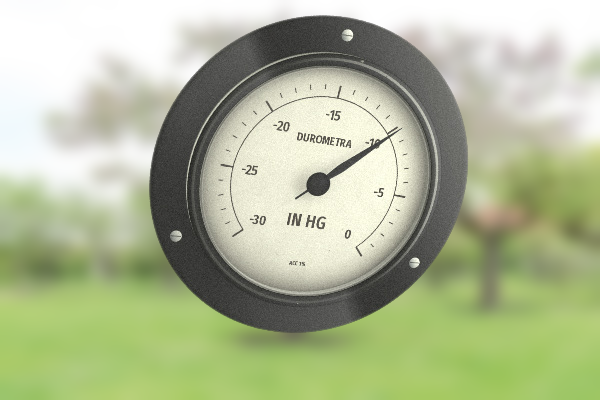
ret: -10,inHg
